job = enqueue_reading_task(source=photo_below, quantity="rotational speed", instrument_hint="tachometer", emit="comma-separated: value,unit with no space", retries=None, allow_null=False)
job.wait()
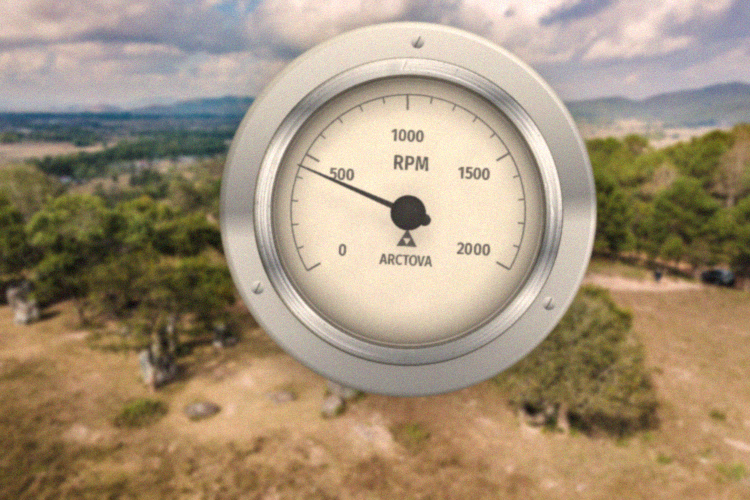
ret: 450,rpm
